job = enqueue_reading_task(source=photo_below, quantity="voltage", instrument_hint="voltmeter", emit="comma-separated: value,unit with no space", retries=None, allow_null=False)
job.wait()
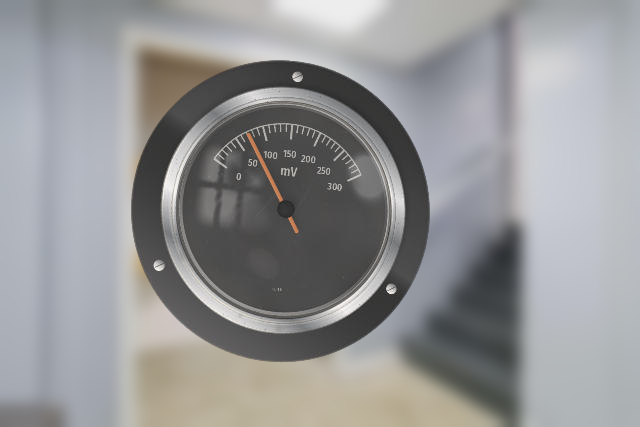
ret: 70,mV
